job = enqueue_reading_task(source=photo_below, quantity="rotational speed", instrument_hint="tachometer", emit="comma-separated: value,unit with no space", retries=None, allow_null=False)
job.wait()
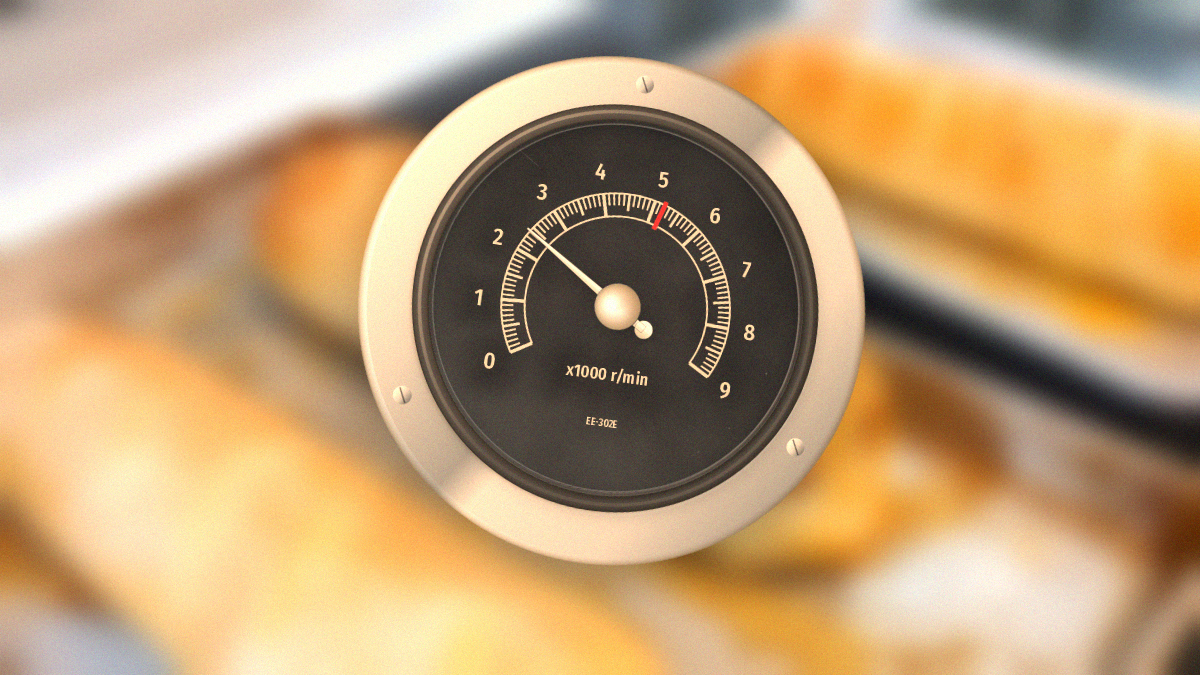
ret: 2400,rpm
